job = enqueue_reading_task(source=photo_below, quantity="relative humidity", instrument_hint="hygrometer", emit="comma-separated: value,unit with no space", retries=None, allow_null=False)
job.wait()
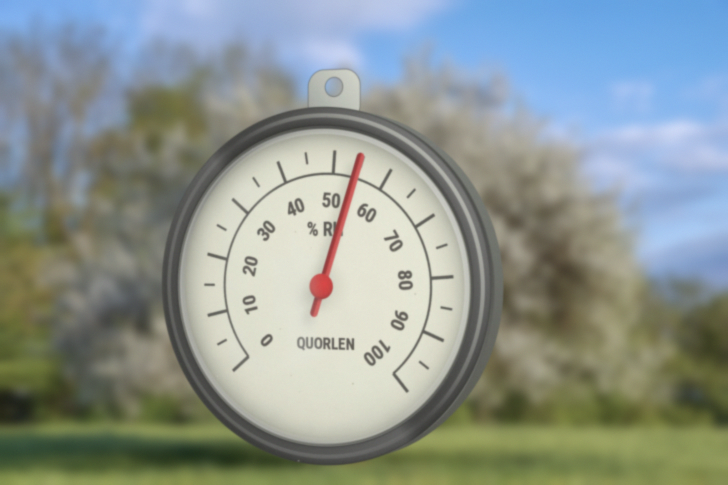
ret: 55,%
